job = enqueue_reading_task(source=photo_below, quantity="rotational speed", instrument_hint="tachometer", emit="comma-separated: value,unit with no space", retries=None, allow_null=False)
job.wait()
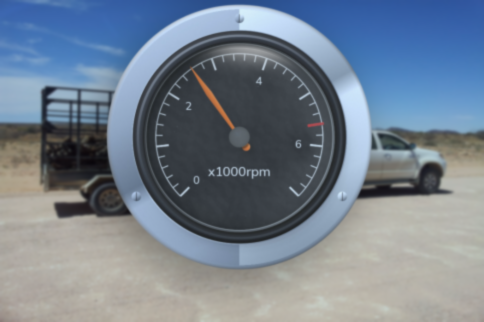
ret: 2600,rpm
